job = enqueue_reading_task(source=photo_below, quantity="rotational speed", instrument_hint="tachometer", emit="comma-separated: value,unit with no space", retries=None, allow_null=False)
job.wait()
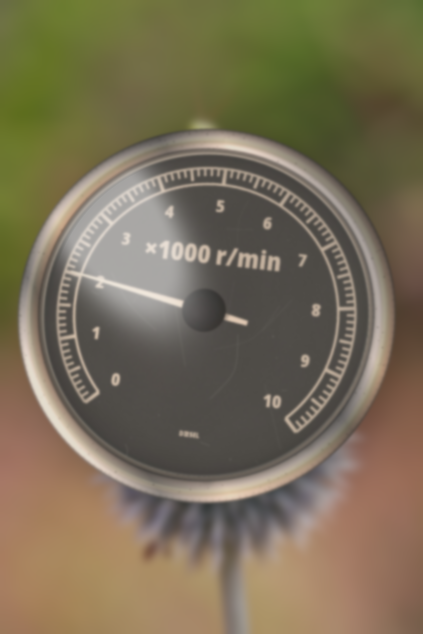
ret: 2000,rpm
